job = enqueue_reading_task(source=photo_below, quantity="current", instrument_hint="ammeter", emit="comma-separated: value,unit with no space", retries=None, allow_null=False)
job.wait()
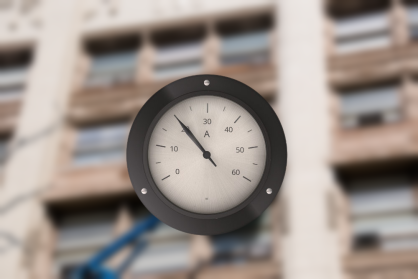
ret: 20,A
